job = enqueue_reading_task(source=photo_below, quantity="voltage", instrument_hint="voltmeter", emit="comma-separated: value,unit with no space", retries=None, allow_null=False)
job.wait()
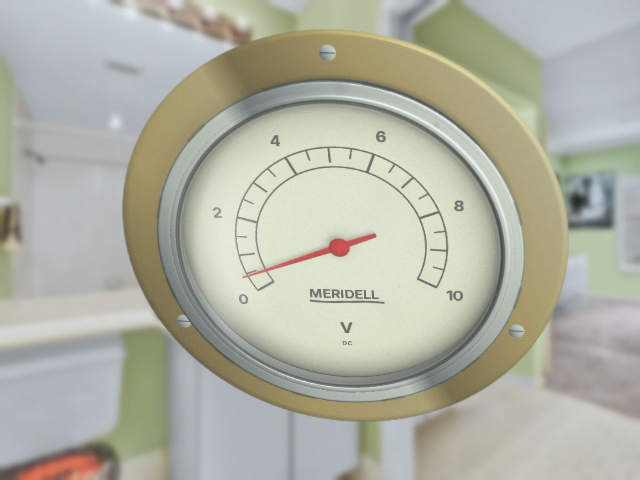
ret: 0.5,V
